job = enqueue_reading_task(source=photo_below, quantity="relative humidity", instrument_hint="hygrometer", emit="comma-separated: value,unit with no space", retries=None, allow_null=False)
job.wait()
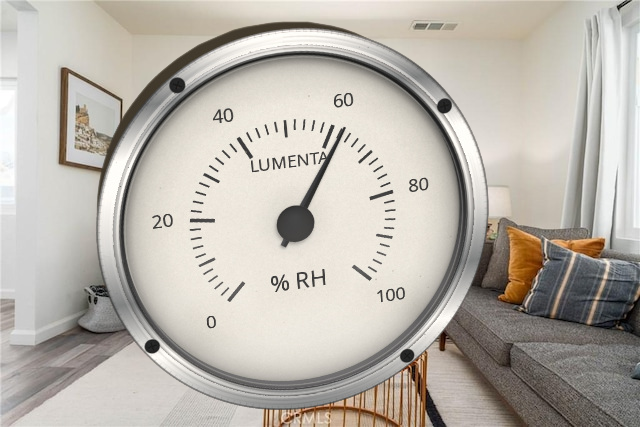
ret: 62,%
